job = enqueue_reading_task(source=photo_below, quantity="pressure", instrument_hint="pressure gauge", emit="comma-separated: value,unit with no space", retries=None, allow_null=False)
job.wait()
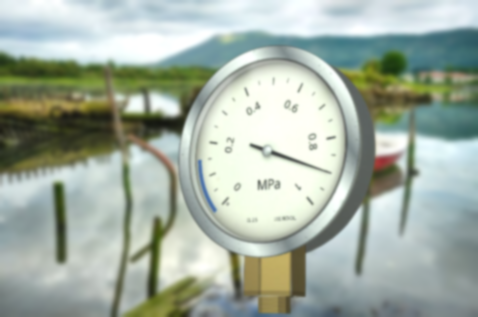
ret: 0.9,MPa
